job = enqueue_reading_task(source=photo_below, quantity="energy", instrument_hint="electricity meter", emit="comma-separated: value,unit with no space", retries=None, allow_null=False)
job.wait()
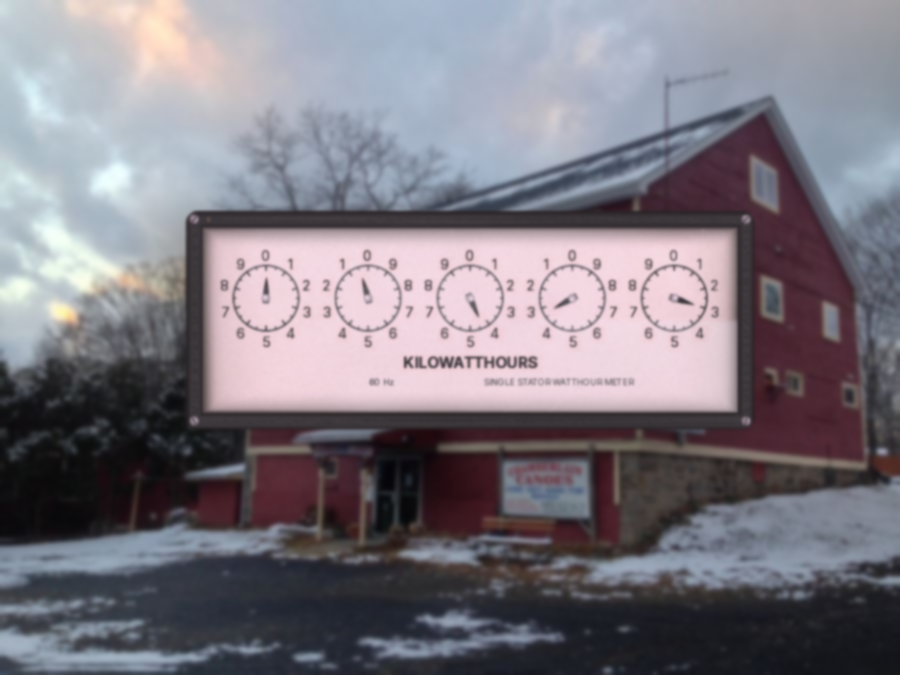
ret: 433,kWh
